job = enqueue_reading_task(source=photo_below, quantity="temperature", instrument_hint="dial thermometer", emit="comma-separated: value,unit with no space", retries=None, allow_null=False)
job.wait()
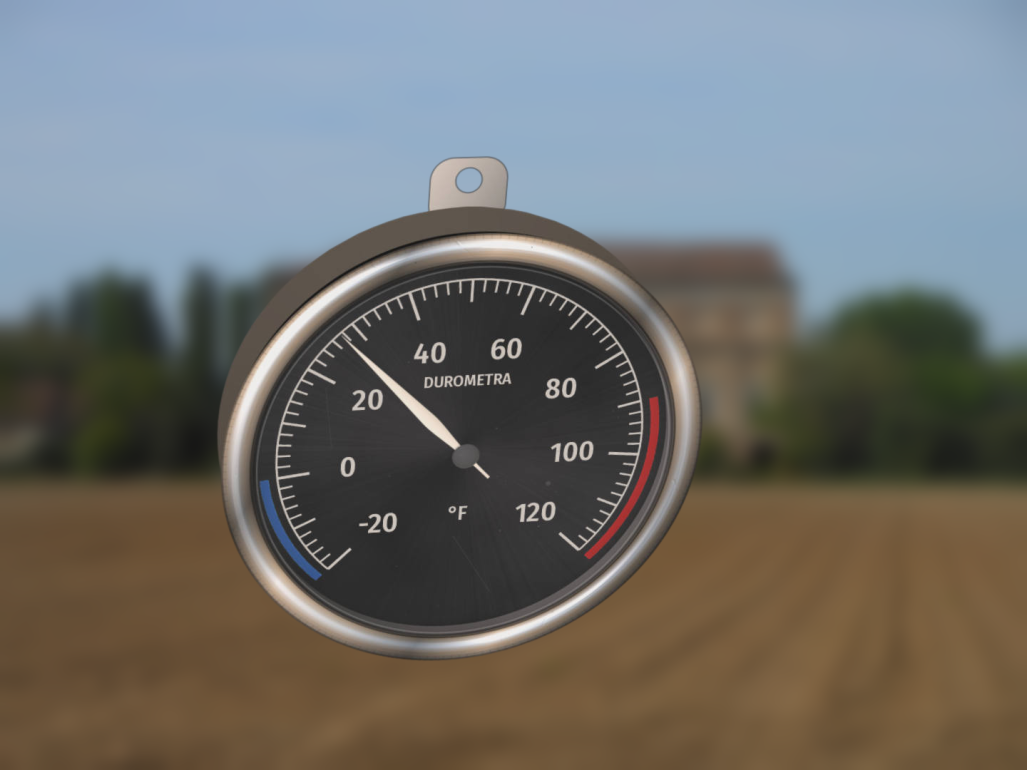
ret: 28,°F
